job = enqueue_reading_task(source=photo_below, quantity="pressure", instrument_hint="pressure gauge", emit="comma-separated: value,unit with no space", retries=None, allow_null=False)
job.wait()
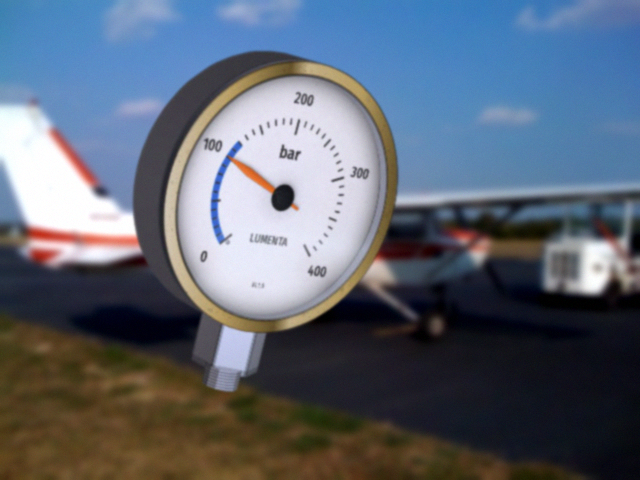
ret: 100,bar
